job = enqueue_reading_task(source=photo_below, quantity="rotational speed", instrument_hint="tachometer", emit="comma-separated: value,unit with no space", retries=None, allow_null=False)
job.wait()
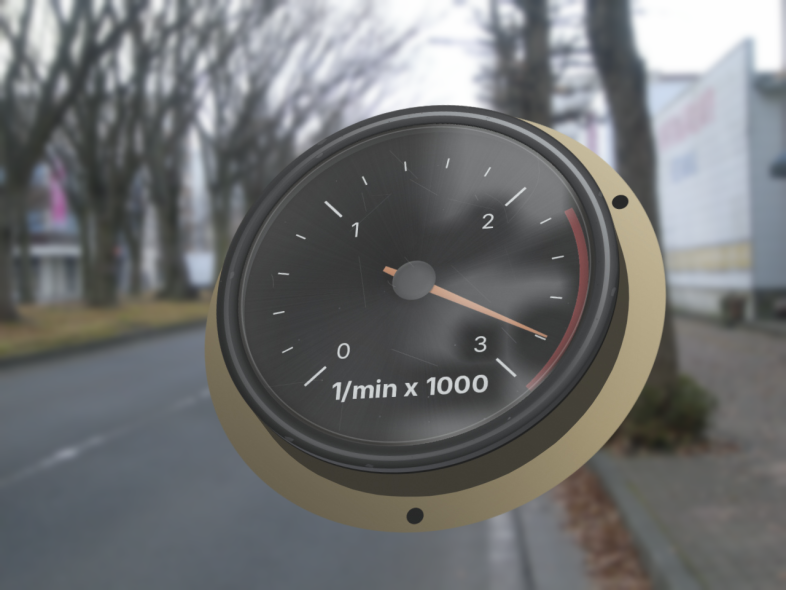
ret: 2800,rpm
